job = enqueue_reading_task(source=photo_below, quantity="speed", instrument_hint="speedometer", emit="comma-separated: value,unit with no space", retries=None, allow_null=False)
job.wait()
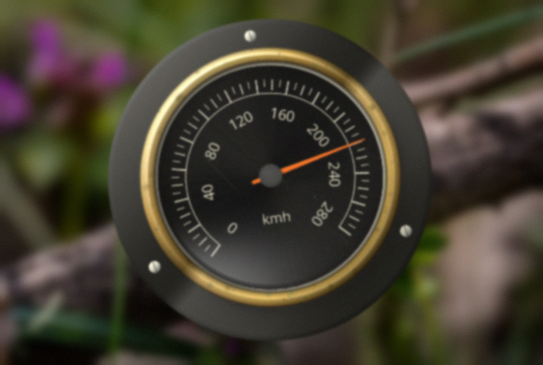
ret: 220,km/h
